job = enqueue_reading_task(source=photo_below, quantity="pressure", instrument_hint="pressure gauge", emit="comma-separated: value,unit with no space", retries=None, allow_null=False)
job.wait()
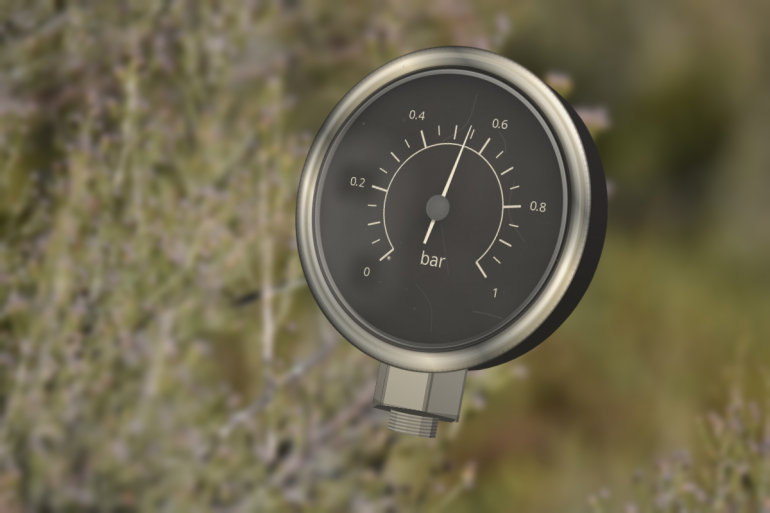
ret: 0.55,bar
